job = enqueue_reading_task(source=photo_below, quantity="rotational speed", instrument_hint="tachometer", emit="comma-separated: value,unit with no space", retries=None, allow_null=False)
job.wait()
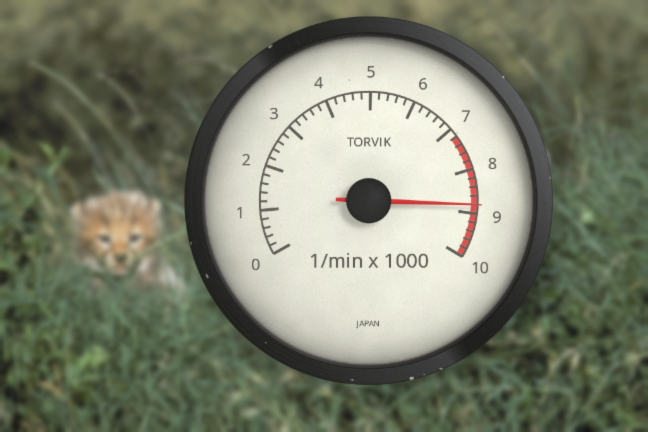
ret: 8800,rpm
